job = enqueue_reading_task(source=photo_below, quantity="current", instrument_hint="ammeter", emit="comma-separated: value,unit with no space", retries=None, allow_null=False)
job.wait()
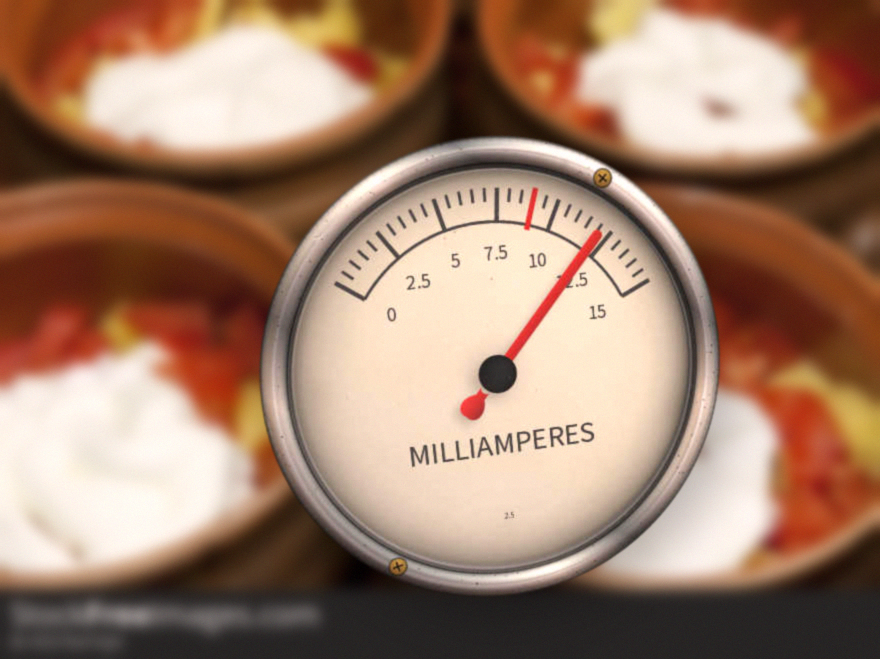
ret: 12,mA
